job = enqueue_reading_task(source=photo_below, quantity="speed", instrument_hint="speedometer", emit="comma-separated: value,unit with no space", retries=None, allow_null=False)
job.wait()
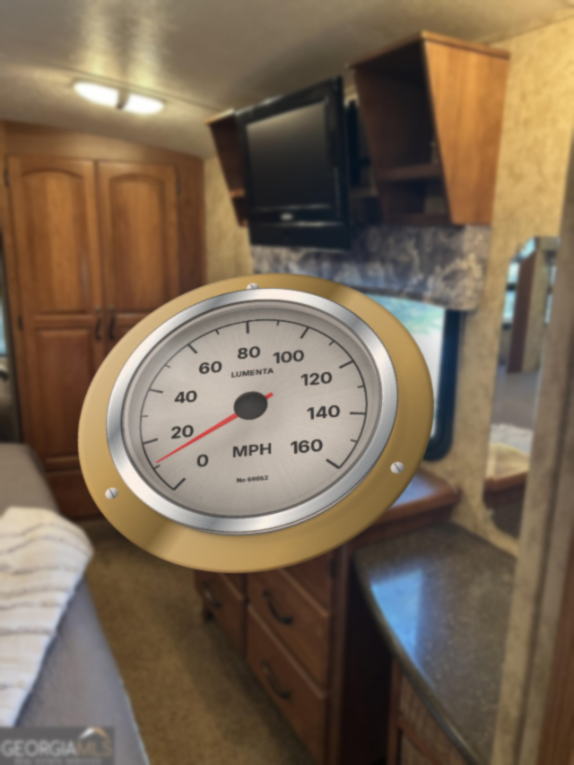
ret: 10,mph
